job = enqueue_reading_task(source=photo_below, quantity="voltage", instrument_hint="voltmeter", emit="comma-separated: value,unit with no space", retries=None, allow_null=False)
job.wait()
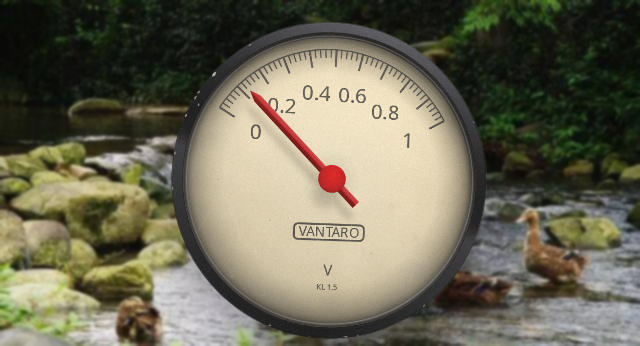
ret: 0.12,V
